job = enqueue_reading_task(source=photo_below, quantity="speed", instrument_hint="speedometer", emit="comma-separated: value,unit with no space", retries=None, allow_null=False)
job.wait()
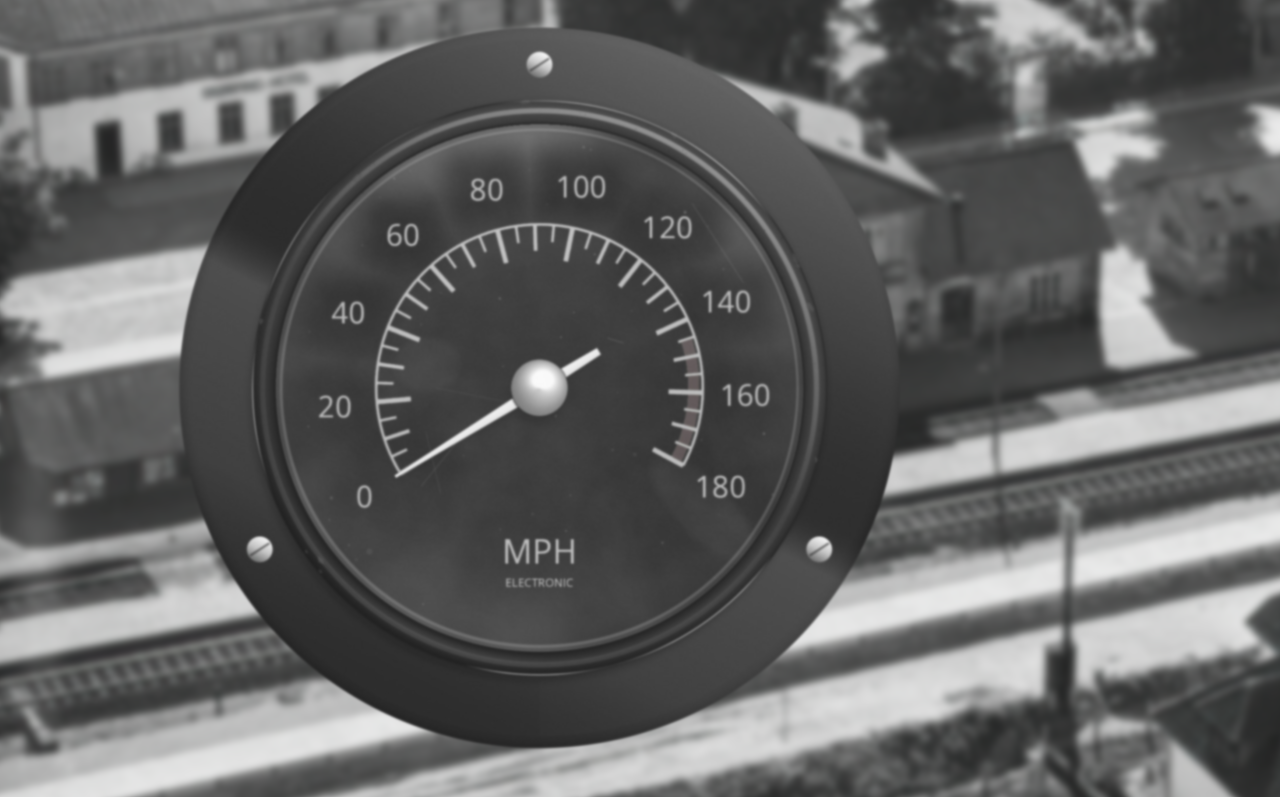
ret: 0,mph
